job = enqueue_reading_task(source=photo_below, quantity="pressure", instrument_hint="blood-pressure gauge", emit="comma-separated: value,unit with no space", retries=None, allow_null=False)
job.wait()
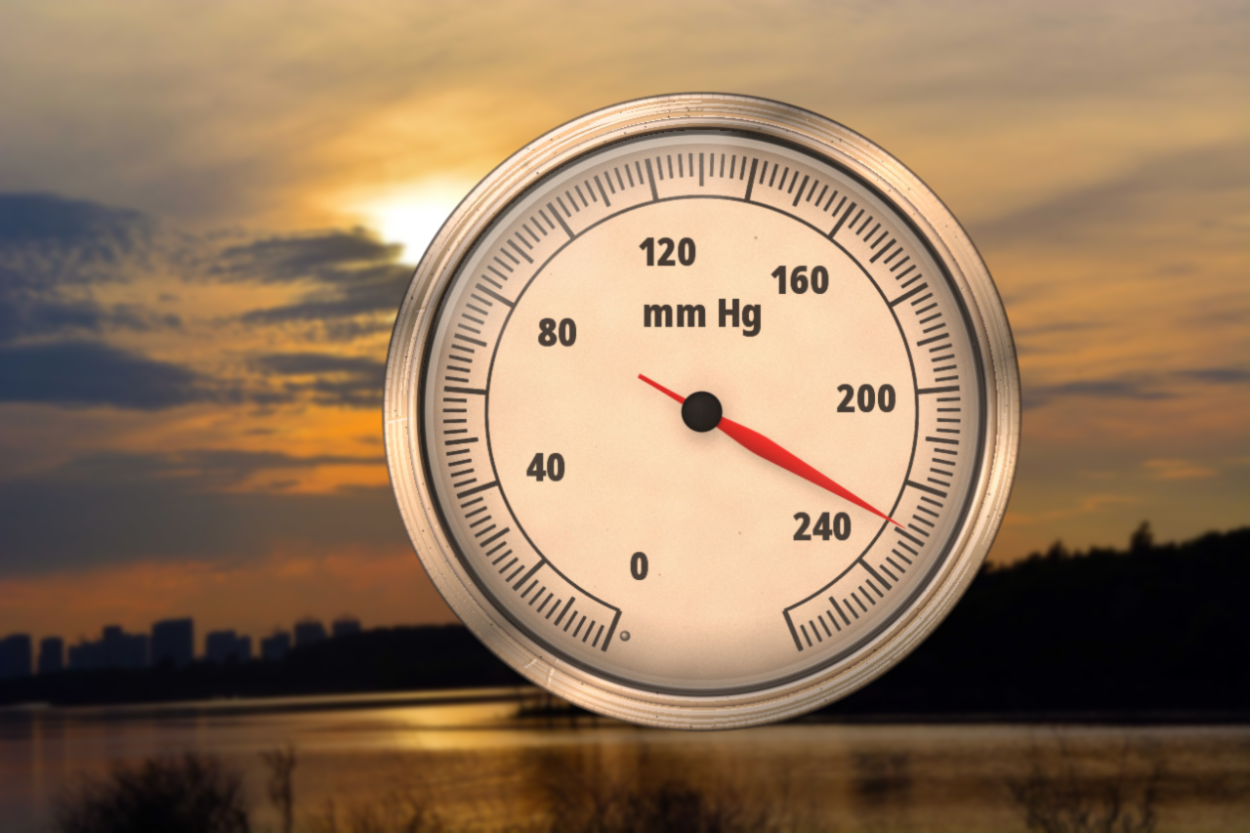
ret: 229,mmHg
